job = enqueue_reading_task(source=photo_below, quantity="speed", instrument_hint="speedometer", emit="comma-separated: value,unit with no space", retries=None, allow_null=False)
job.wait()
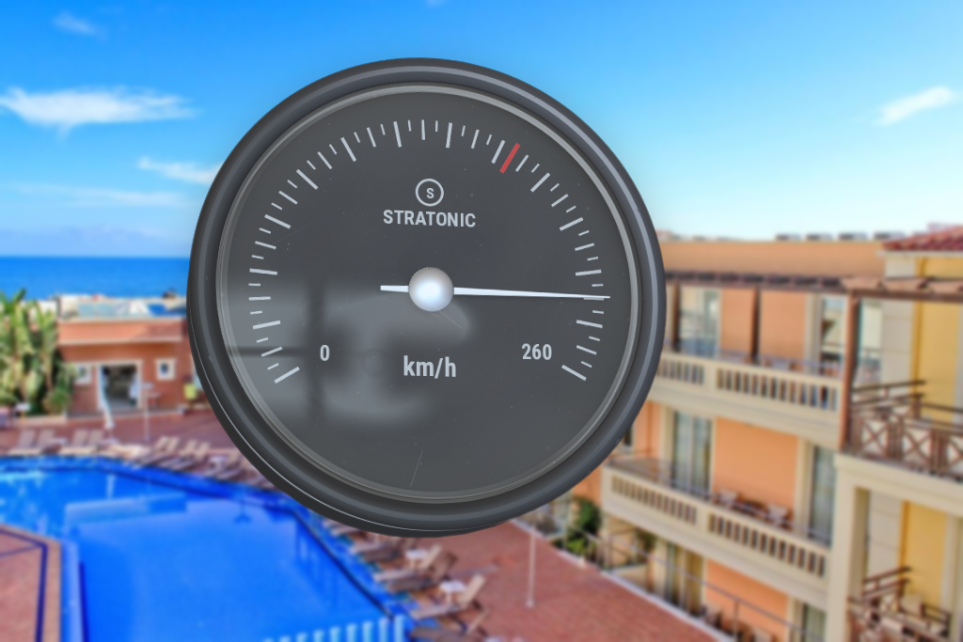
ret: 230,km/h
